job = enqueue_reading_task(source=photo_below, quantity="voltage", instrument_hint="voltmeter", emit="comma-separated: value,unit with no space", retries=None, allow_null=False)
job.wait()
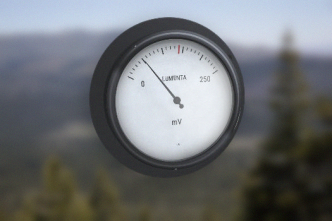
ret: 50,mV
